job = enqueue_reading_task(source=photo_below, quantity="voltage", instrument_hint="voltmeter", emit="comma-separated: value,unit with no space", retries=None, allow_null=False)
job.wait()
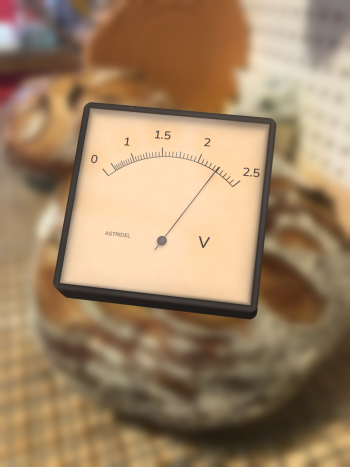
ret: 2.25,V
